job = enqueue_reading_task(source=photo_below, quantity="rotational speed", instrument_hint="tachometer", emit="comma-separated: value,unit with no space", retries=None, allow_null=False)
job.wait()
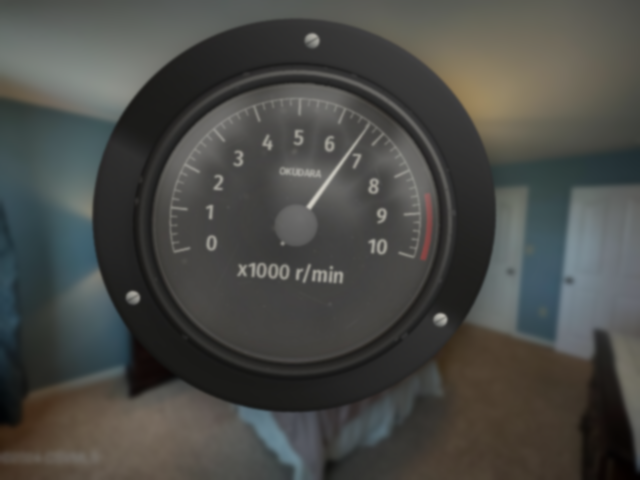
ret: 6600,rpm
